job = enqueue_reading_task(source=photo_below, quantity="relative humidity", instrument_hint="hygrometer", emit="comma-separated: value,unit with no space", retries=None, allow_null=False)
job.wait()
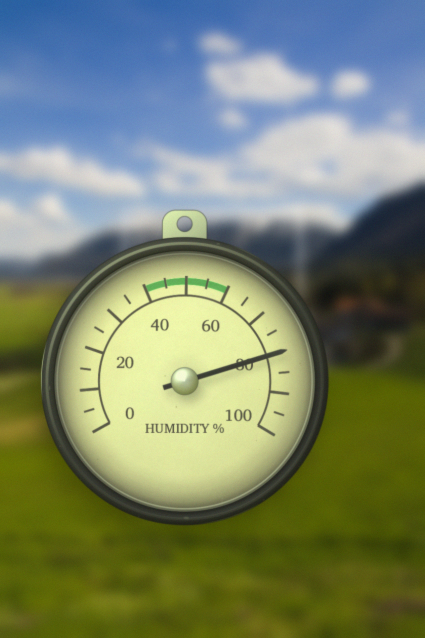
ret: 80,%
